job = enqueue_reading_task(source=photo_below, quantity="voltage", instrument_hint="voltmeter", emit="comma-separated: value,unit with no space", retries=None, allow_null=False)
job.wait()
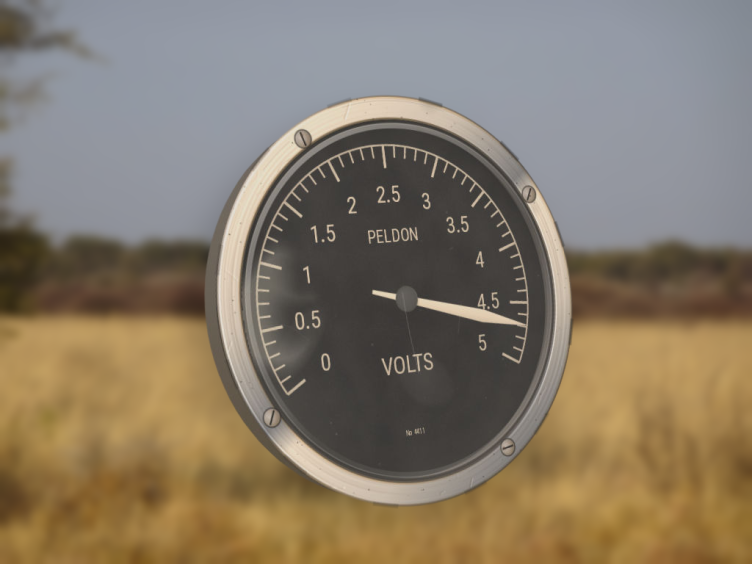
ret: 4.7,V
